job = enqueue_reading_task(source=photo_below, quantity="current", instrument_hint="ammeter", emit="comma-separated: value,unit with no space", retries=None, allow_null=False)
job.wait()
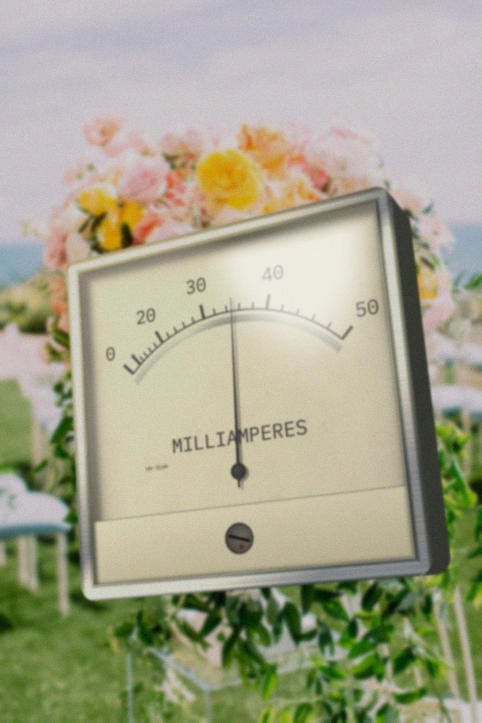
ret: 35,mA
